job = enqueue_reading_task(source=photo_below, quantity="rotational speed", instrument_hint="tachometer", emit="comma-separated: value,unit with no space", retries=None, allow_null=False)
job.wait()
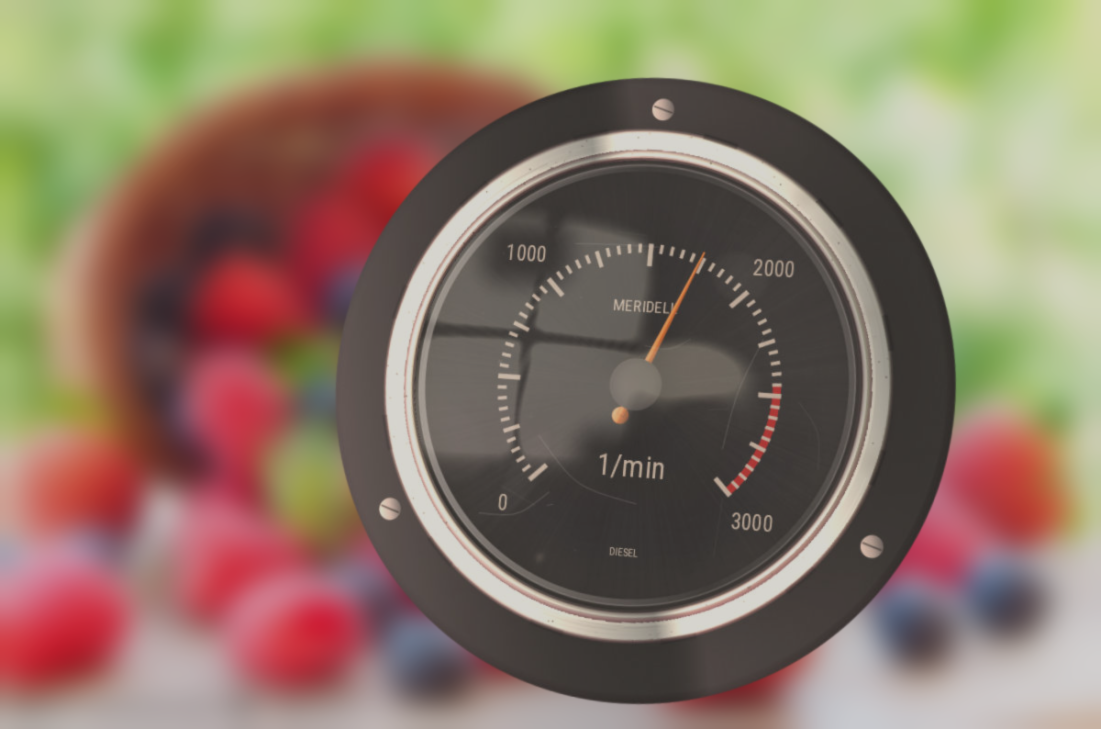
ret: 1750,rpm
